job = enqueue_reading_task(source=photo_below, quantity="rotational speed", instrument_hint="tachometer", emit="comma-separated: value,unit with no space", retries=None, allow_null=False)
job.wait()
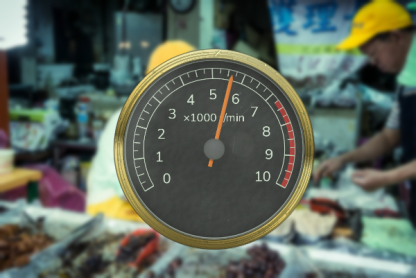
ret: 5625,rpm
